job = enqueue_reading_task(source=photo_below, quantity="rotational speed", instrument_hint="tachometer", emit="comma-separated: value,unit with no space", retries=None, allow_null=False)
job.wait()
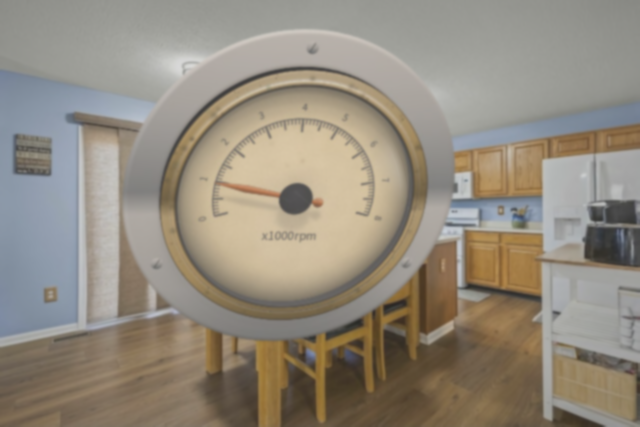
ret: 1000,rpm
